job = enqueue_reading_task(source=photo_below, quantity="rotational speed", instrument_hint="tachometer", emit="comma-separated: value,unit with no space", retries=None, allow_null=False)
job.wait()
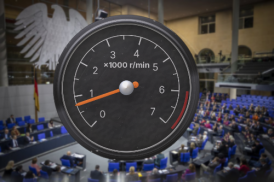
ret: 750,rpm
